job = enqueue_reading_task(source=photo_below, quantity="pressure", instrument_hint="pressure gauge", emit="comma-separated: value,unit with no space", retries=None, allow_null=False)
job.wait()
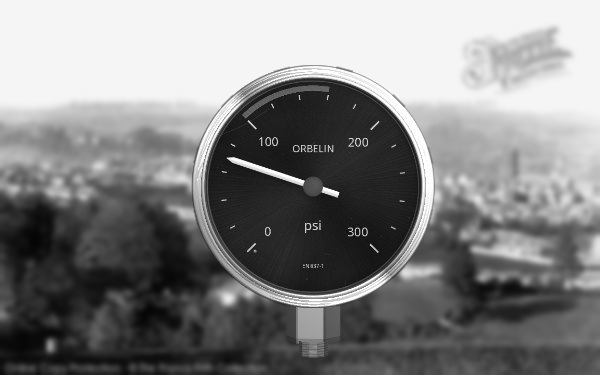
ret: 70,psi
